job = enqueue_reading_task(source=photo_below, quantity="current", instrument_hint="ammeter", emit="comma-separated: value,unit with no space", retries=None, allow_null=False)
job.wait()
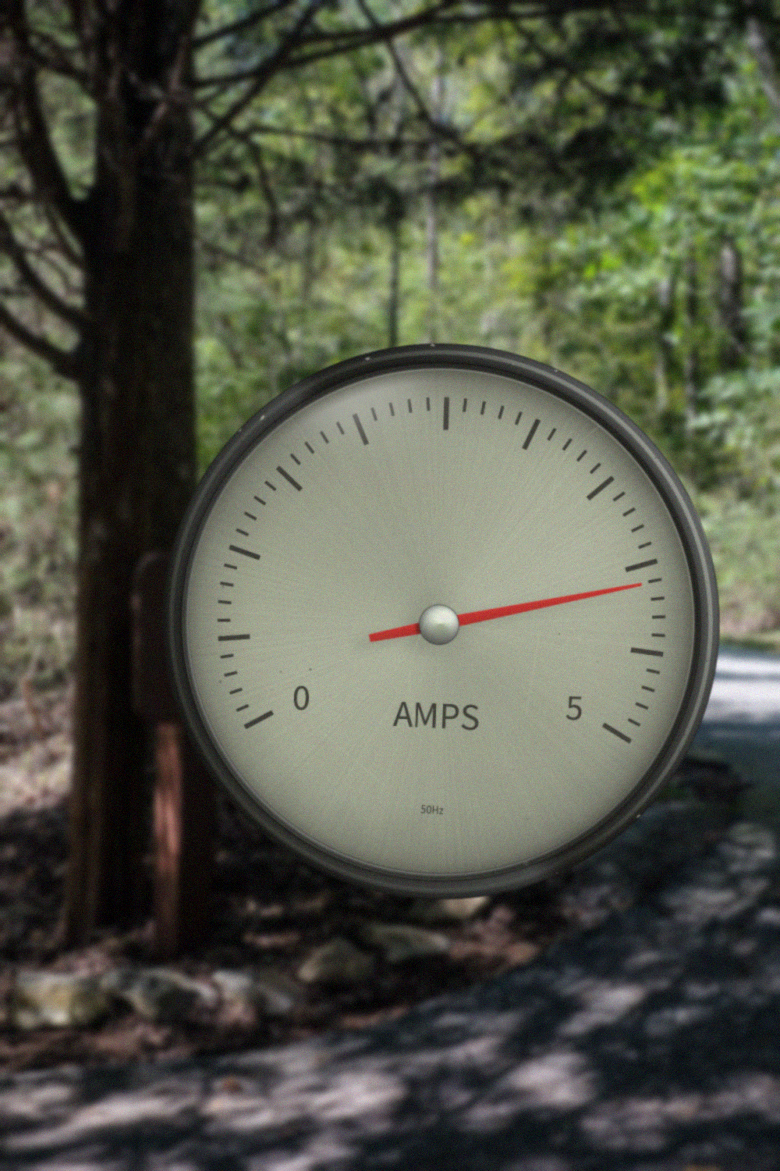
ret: 4.1,A
